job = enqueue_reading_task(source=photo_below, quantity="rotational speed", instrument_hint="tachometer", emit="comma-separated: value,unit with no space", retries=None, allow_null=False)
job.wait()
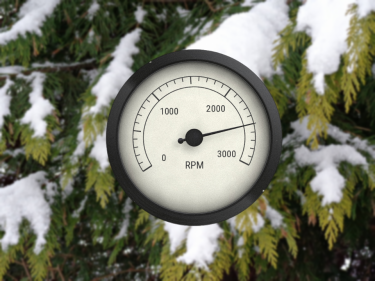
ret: 2500,rpm
